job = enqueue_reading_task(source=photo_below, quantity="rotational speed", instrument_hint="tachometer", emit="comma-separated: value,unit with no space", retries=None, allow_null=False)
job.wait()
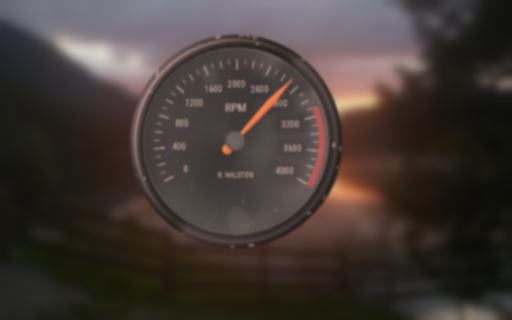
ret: 2700,rpm
